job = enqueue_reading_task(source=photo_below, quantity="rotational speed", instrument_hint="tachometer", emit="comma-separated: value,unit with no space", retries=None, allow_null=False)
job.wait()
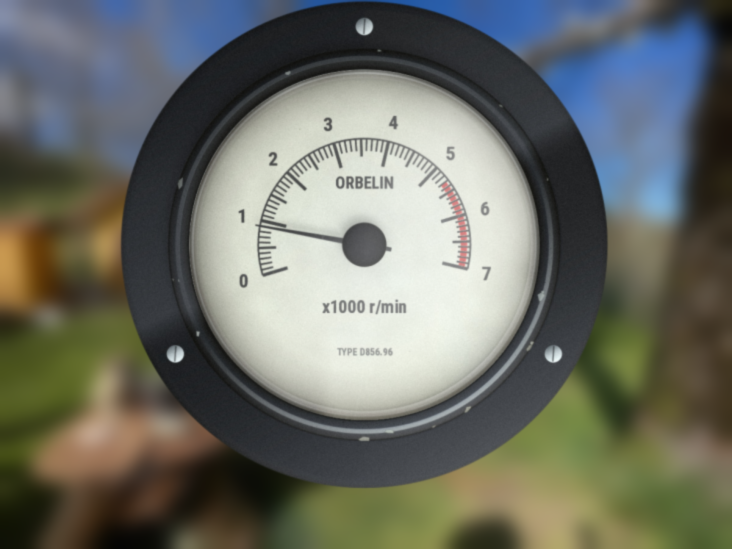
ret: 900,rpm
